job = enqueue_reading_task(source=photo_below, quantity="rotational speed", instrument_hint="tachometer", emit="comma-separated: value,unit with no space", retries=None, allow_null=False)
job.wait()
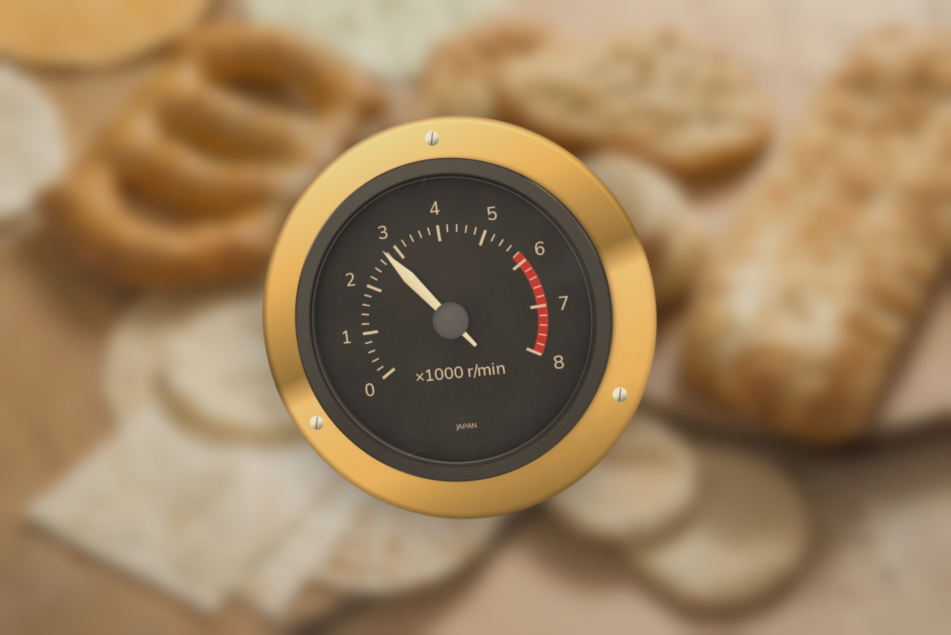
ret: 2800,rpm
